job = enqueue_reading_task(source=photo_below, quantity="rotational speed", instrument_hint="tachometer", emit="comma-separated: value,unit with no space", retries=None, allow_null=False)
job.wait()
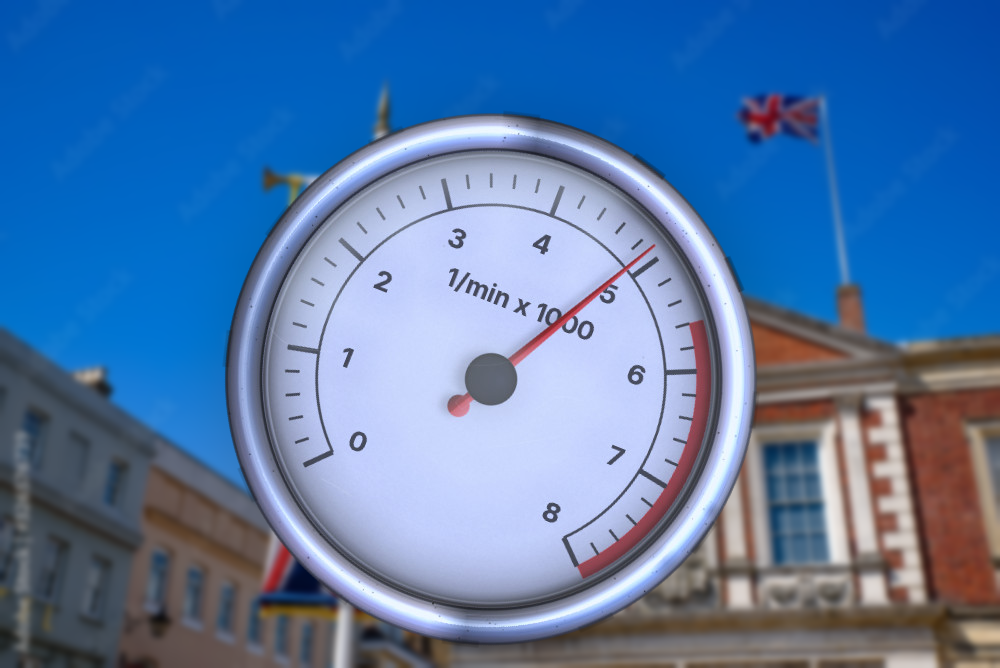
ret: 4900,rpm
